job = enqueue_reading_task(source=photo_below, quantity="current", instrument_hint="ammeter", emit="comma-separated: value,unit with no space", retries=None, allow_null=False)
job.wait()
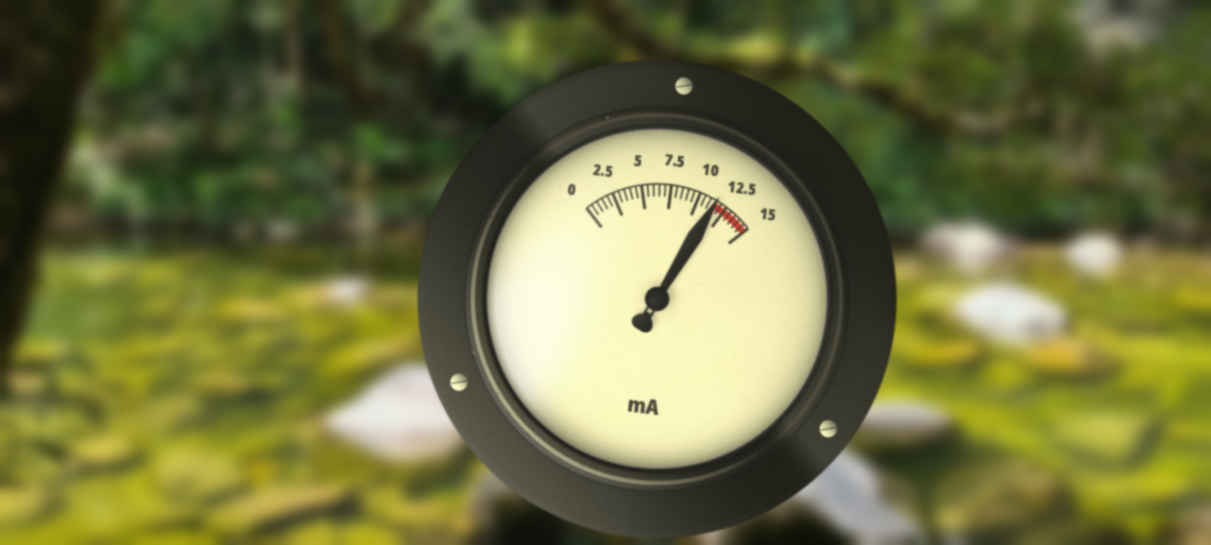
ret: 11.5,mA
